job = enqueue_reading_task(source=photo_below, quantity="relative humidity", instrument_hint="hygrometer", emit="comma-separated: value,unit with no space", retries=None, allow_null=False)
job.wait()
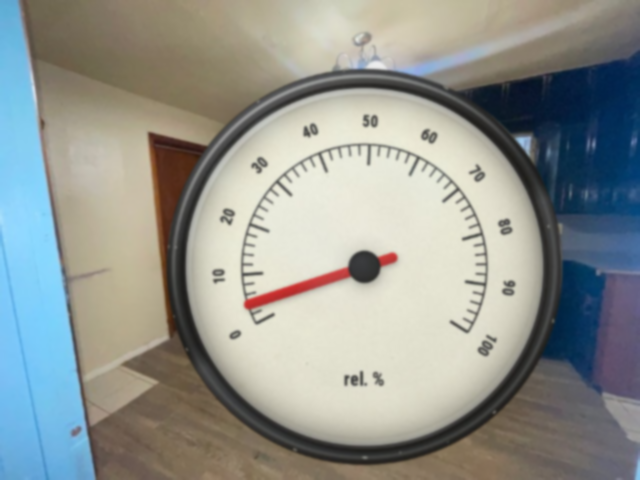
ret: 4,%
